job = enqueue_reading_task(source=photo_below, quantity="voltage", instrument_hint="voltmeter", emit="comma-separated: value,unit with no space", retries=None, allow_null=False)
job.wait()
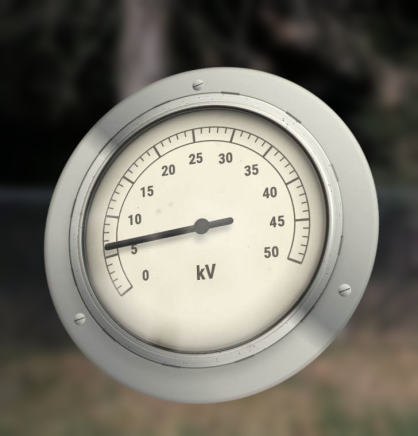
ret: 6,kV
